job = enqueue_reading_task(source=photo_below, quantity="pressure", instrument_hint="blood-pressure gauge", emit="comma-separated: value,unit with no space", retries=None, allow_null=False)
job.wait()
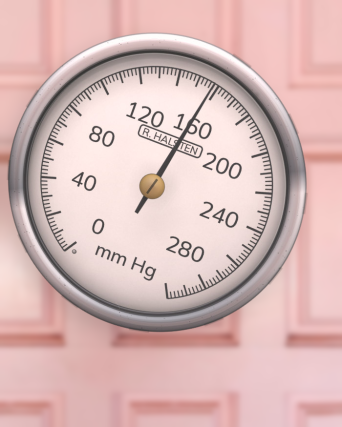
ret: 158,mmHg
